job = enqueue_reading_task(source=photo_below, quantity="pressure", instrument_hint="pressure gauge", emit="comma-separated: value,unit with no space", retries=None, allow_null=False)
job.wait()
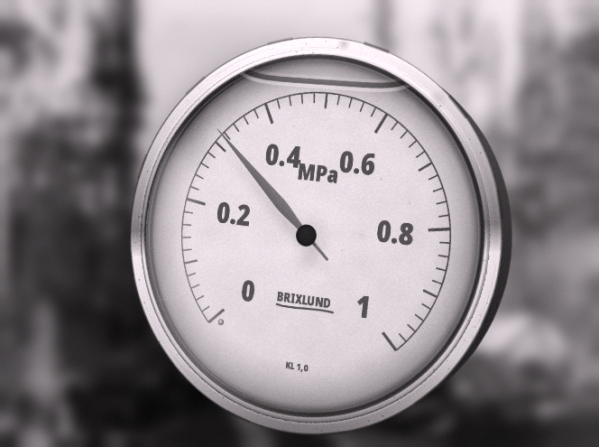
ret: 0.32,MPa
